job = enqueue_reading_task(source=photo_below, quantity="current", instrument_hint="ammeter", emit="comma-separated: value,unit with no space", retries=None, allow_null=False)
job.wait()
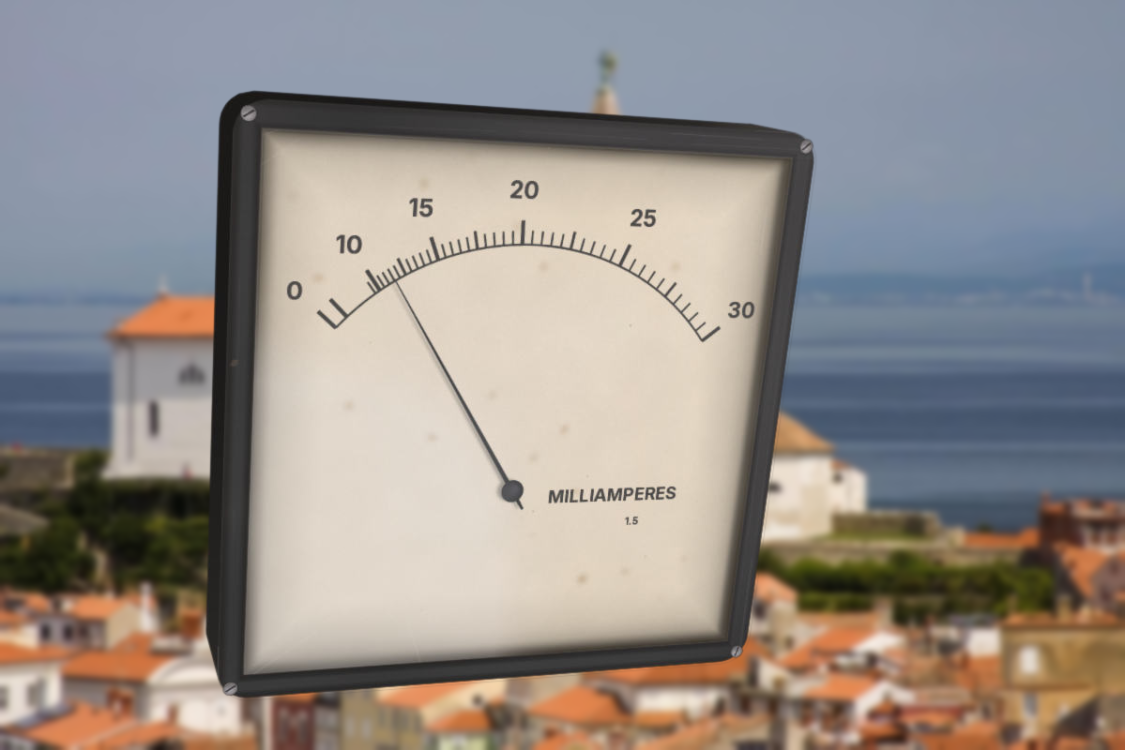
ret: 11.5,mA
